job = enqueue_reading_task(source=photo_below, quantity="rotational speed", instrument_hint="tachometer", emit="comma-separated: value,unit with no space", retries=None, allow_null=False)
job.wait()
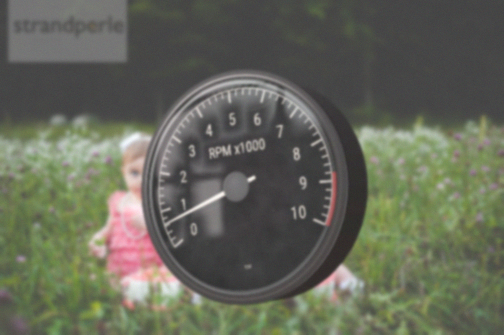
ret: 600,rpm
